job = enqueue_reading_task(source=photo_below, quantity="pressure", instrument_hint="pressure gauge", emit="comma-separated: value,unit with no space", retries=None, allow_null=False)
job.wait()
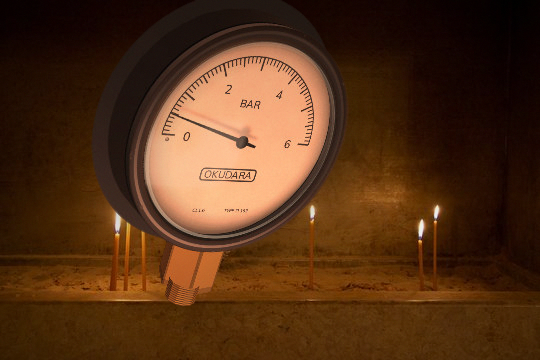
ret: 0.5,bar
